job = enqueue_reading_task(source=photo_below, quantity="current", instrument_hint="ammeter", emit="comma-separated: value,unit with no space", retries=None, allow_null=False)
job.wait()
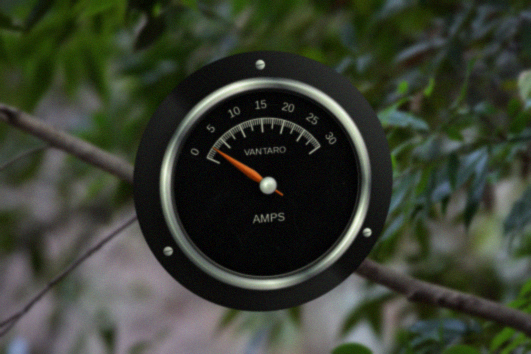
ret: 2.5,A
